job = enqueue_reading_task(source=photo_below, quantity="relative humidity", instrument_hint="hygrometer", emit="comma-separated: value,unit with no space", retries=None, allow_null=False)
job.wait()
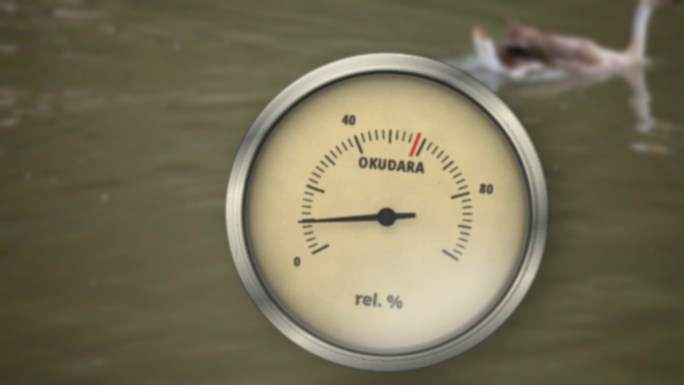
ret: 10,%
